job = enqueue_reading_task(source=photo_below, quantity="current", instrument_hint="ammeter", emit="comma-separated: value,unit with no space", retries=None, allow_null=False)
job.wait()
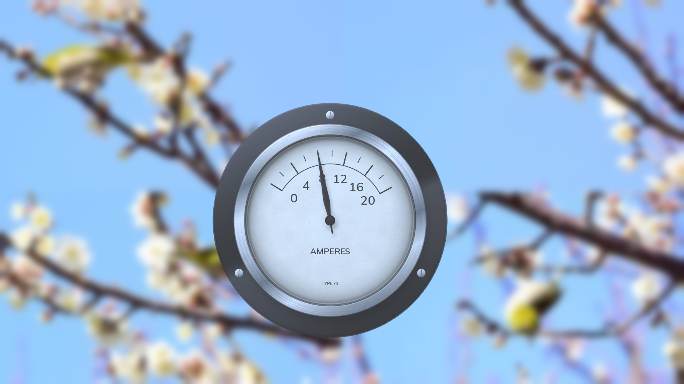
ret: 8,A
